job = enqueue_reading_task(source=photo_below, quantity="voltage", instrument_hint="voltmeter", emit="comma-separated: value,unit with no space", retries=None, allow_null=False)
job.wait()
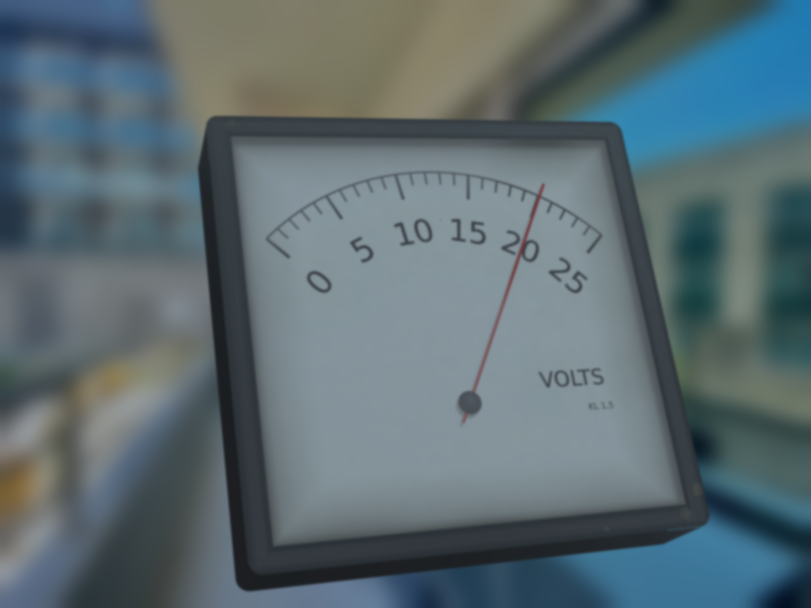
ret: 20,V
